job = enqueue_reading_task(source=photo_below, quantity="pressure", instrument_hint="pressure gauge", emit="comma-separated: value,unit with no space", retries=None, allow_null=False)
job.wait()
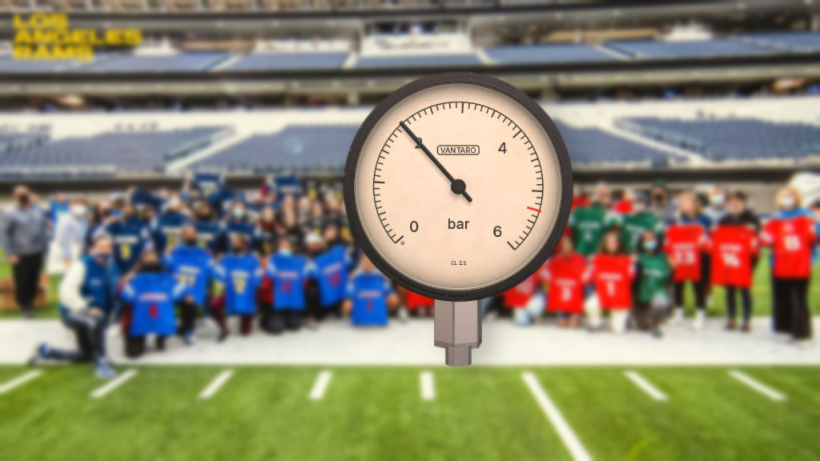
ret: 2,bar
